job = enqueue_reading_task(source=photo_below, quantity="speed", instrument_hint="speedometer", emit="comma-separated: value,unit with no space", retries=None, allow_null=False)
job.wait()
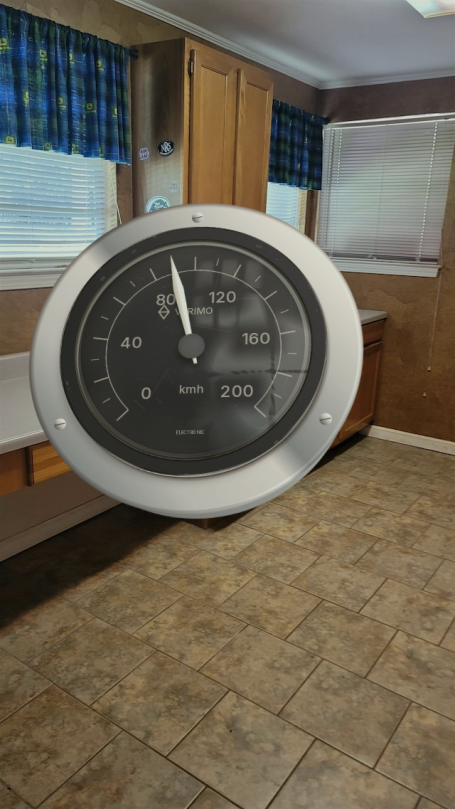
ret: 90,km/h
